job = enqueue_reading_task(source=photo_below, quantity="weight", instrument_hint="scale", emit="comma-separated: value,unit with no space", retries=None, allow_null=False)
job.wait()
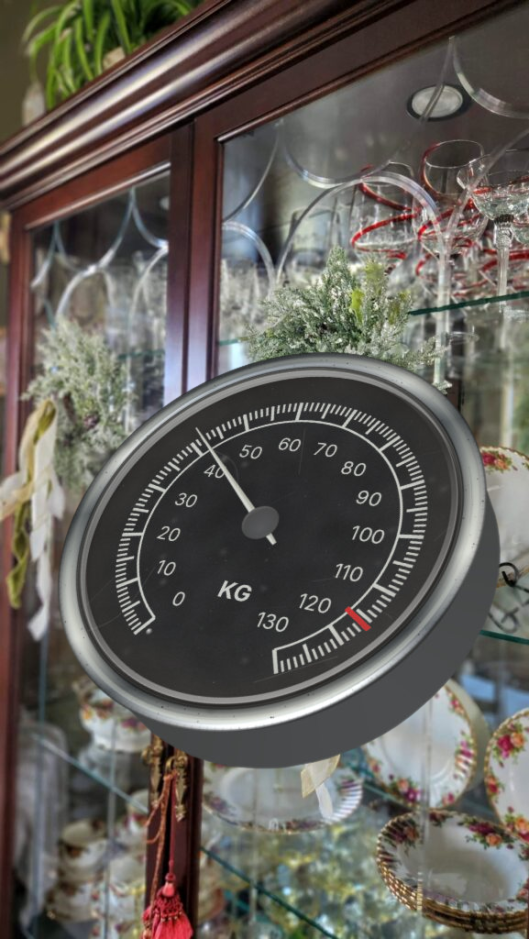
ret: 42,kg
